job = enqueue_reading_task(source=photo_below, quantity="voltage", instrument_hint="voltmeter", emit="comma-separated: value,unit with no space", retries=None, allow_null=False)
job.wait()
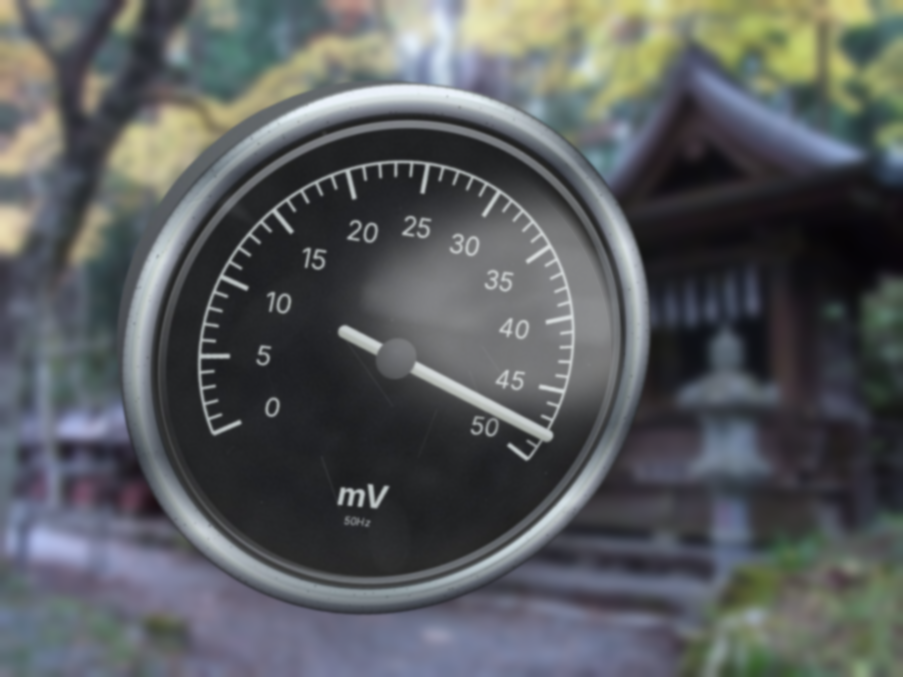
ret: 48,mV
